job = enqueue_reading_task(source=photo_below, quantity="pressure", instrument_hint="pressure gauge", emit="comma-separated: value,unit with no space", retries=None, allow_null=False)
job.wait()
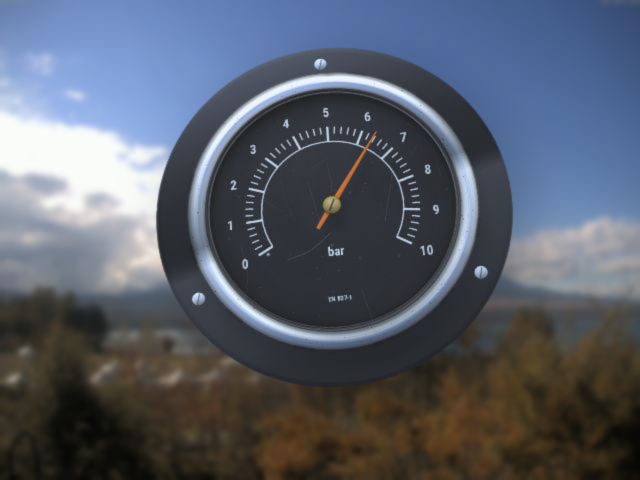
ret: 6.4,bar
